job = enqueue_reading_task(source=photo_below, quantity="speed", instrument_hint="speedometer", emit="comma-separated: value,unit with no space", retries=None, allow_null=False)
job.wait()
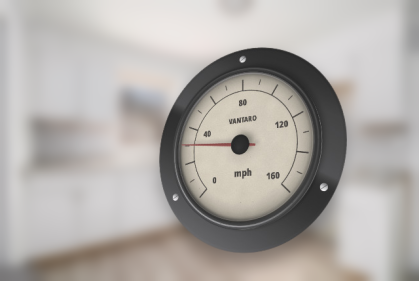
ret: 30,mph
